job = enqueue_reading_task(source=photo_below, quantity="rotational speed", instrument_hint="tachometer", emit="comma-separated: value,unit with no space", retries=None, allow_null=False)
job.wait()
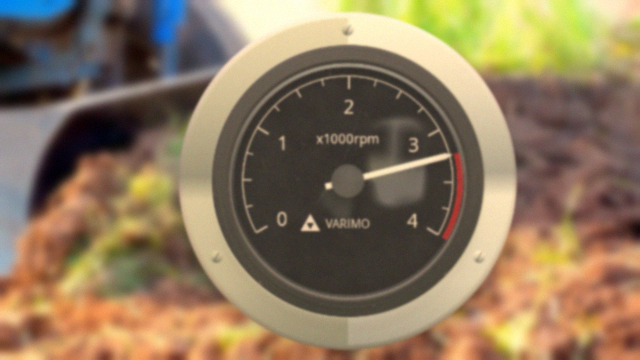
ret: 3250,rpm
